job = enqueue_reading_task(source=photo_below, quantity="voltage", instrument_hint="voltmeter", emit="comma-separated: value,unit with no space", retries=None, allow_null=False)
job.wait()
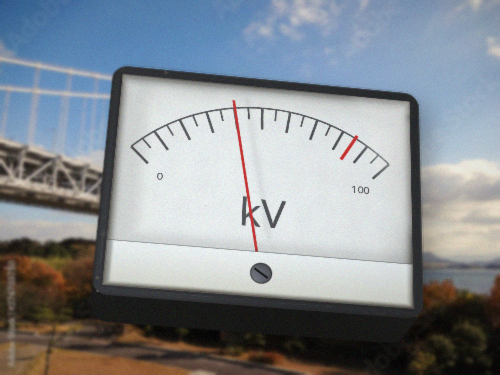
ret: 40,kV
